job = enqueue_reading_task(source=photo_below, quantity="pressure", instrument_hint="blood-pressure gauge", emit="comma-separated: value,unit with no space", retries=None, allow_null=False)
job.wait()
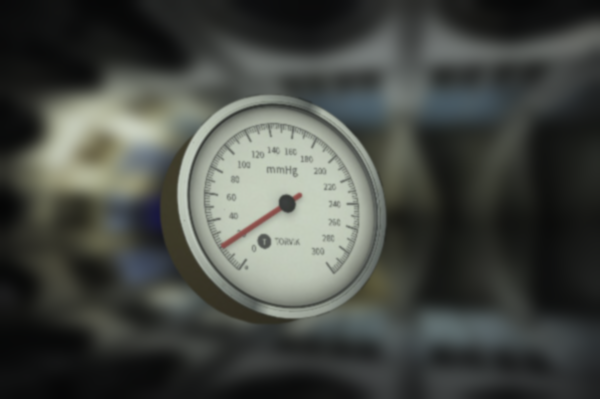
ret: 20,mmHg
